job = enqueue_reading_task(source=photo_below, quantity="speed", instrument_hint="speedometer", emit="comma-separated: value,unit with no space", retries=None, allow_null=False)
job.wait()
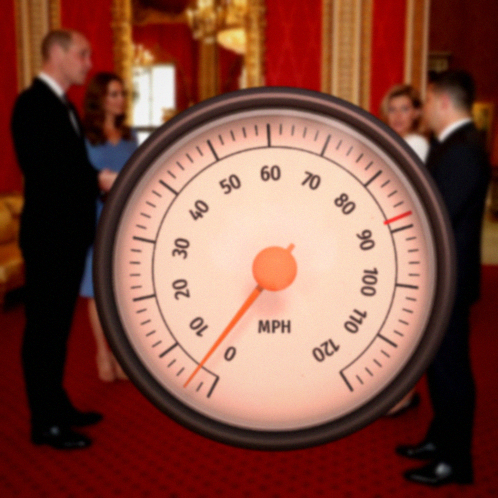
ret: 4,mph
